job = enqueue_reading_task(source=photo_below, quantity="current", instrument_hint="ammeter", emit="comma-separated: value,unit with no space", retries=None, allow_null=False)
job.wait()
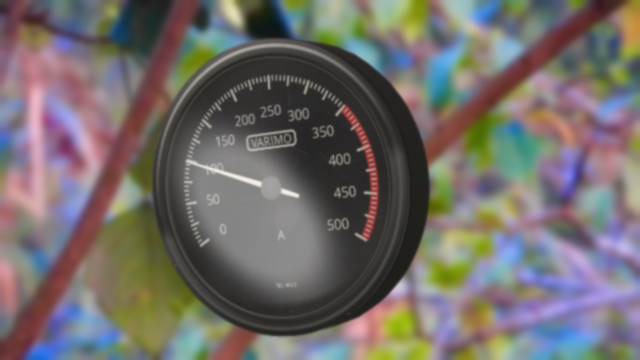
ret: 100,A
